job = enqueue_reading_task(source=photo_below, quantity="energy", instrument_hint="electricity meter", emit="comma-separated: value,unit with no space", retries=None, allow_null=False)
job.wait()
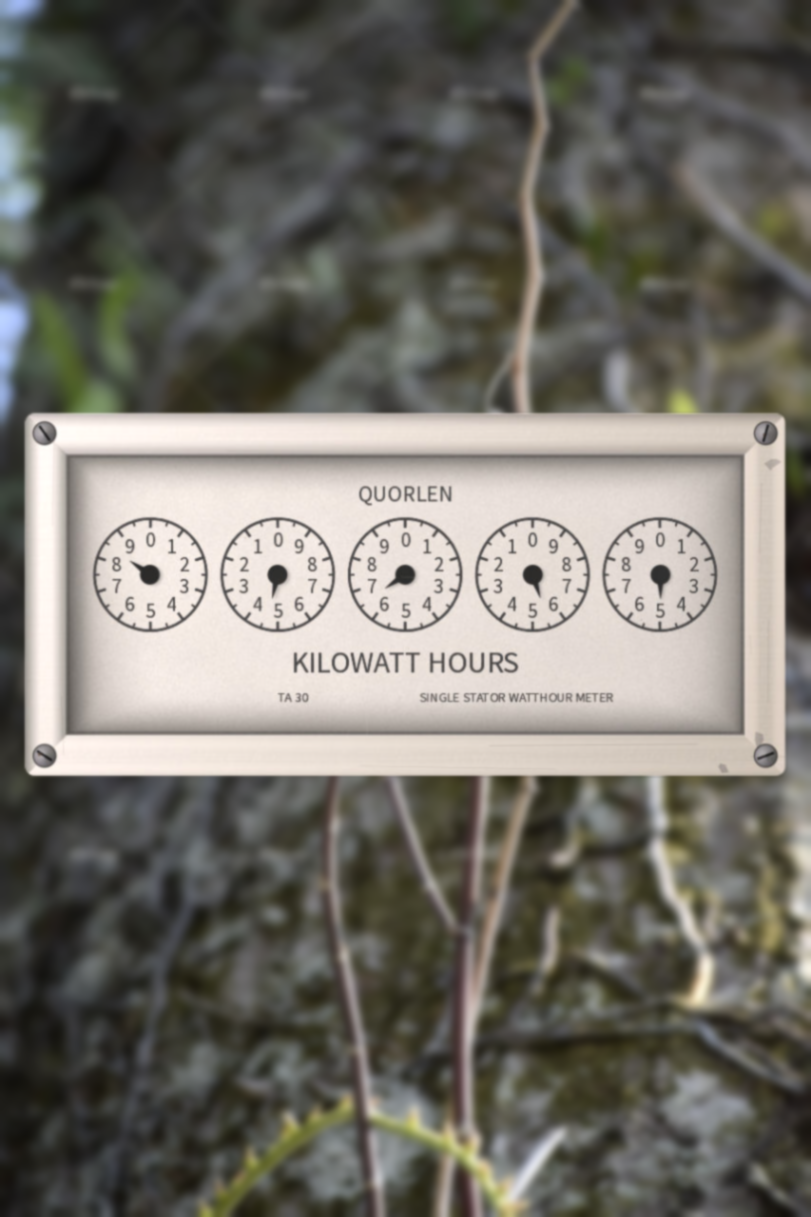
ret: 84655,kWh
